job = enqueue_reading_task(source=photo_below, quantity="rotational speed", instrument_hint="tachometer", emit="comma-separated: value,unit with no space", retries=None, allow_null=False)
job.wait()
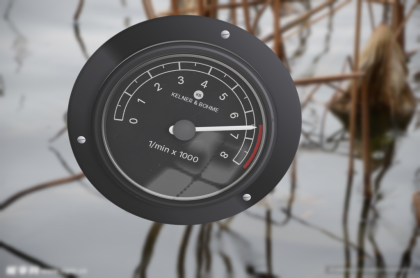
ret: 6500,rpm
